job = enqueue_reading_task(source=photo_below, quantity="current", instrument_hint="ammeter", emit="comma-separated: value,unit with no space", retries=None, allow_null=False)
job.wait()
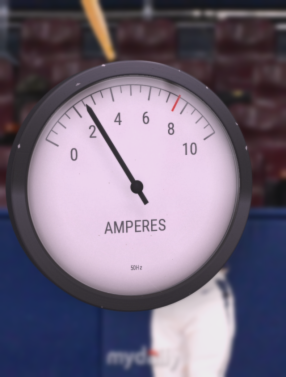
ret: 2.5,A
